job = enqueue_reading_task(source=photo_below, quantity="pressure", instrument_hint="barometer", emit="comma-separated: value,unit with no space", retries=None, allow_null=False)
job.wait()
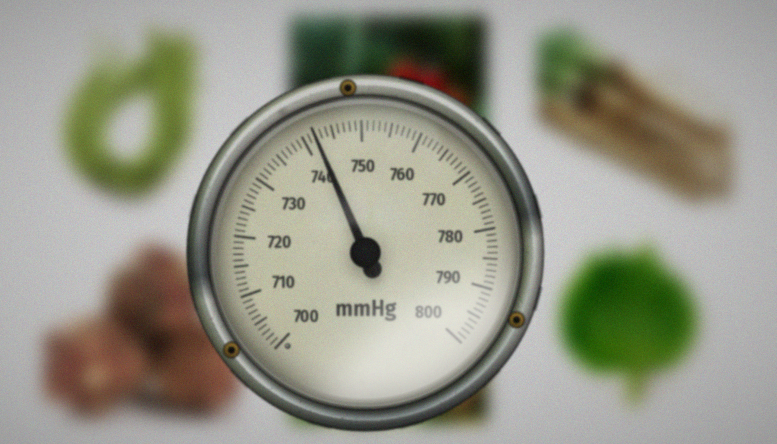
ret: 742,mmHg
